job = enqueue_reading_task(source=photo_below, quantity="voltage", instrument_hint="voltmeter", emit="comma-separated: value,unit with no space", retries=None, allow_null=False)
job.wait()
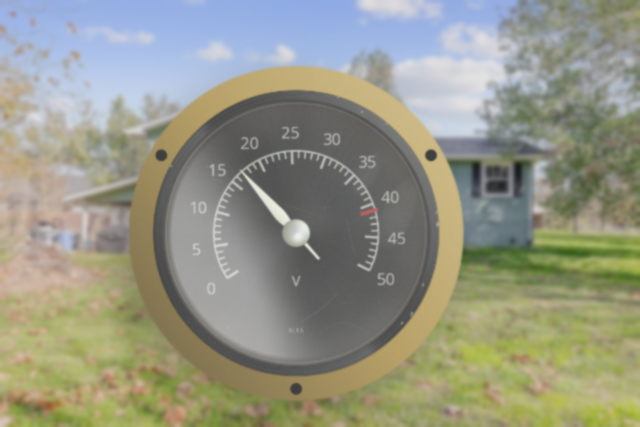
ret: 17,V
